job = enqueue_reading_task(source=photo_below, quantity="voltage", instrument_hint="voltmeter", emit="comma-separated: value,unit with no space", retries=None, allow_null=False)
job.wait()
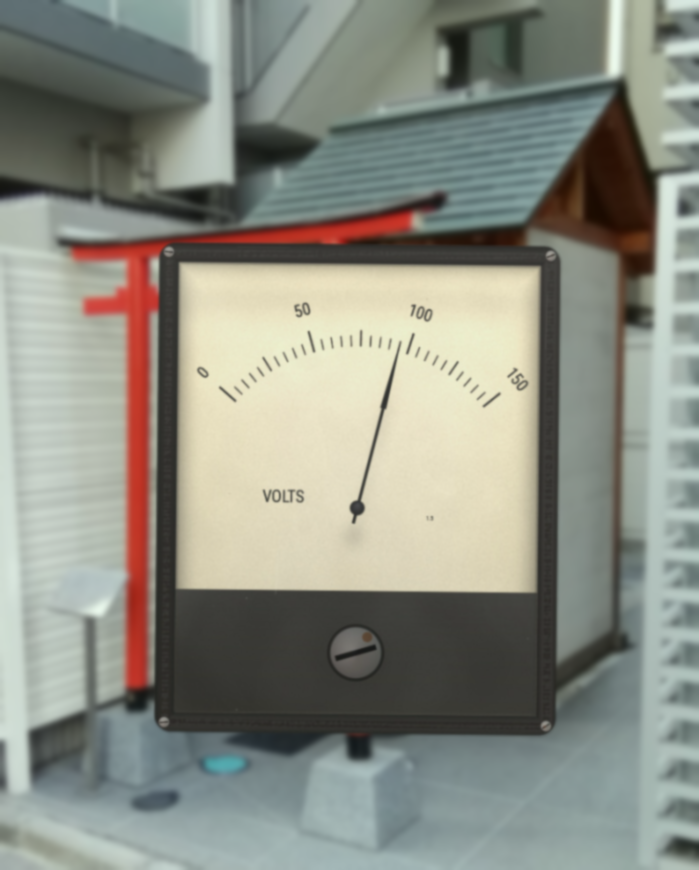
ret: 95,V
